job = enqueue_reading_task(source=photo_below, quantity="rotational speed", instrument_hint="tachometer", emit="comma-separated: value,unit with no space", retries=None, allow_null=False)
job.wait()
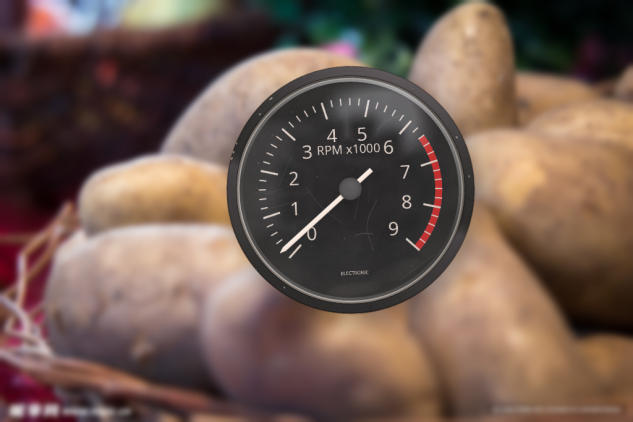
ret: 200,rpm
